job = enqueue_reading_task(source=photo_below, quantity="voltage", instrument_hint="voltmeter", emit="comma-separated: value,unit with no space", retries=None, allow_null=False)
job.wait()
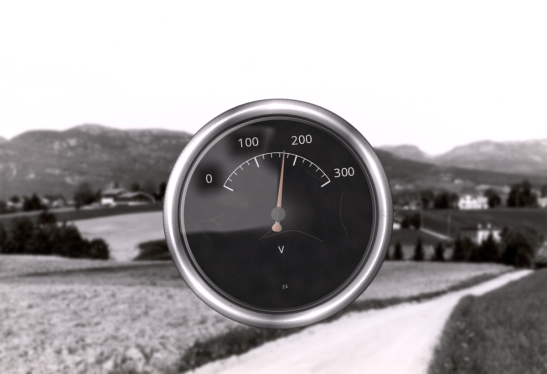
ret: 170,V
